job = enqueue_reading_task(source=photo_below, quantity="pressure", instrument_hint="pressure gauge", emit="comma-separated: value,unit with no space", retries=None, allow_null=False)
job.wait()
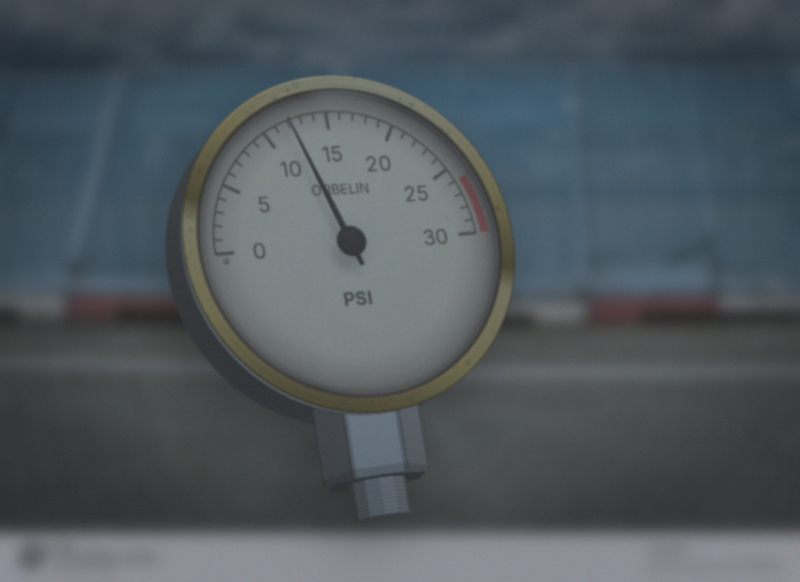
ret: 12,psi
